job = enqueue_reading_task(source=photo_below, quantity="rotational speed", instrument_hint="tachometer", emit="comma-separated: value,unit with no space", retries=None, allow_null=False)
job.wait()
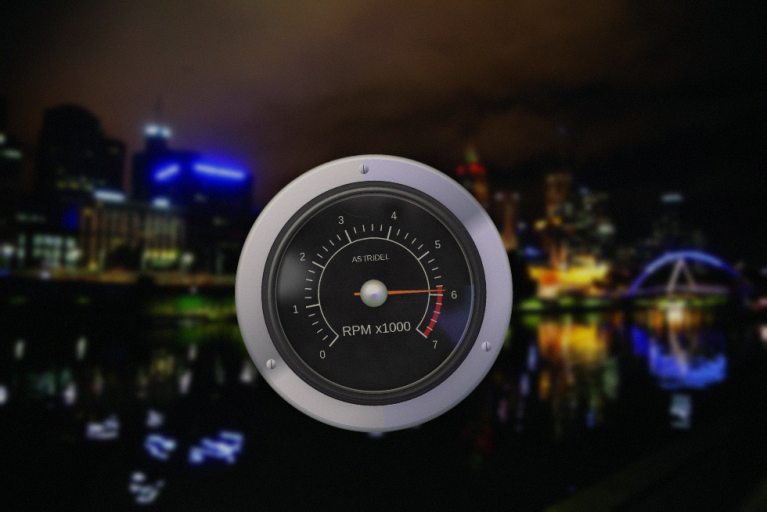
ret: 5900,rpm
